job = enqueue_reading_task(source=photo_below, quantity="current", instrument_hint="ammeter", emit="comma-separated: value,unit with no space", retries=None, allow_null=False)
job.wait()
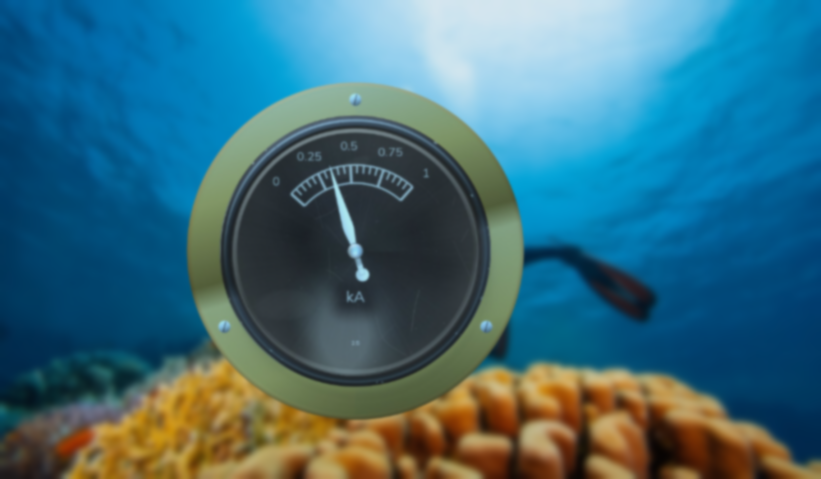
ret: 0.35,kA
